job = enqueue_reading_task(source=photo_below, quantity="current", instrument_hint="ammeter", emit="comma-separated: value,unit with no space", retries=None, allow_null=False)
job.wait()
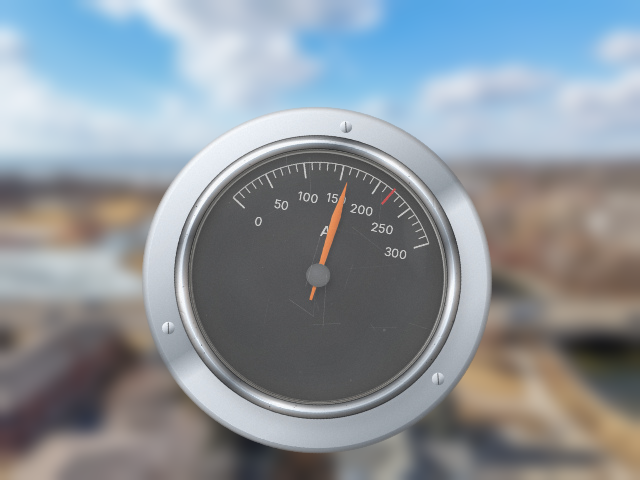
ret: 160,A
